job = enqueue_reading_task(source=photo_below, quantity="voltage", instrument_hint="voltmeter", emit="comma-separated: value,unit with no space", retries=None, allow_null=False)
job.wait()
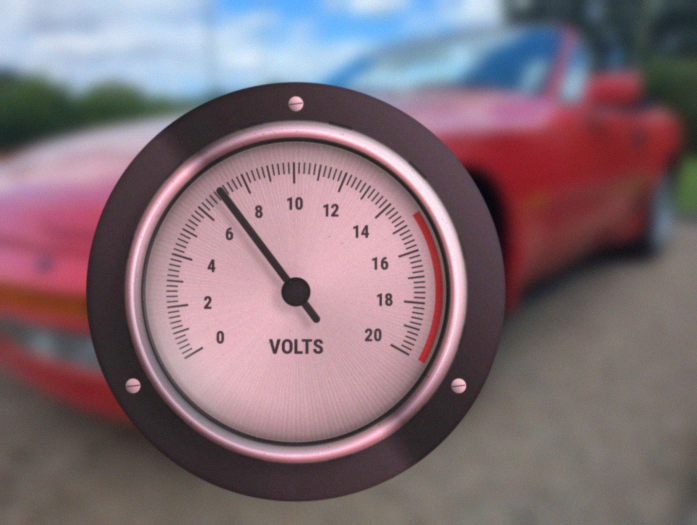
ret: 7,V
